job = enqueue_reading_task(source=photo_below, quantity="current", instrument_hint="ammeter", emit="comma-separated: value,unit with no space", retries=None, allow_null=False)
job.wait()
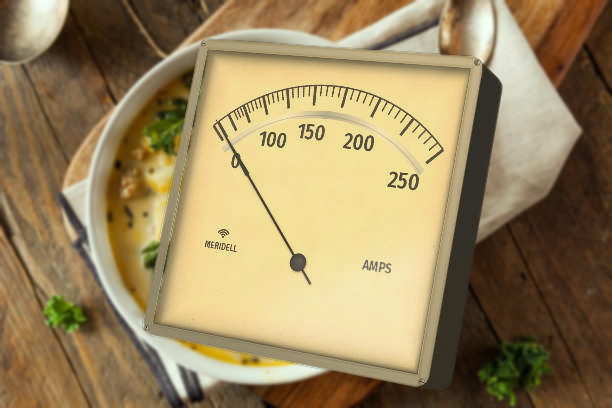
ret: 25,A
